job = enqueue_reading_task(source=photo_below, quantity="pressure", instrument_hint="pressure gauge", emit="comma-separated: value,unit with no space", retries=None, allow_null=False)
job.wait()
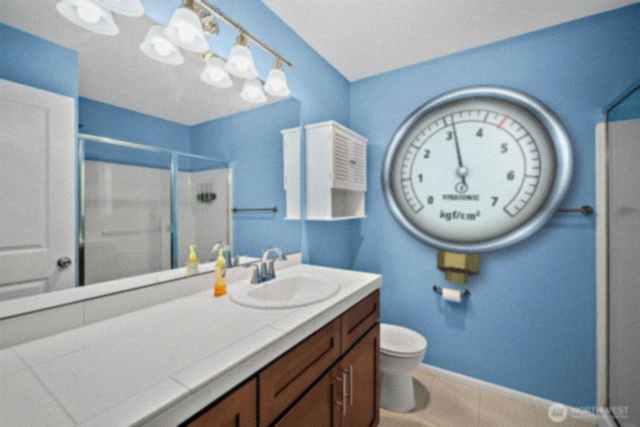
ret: 3.2,kg/cm²
